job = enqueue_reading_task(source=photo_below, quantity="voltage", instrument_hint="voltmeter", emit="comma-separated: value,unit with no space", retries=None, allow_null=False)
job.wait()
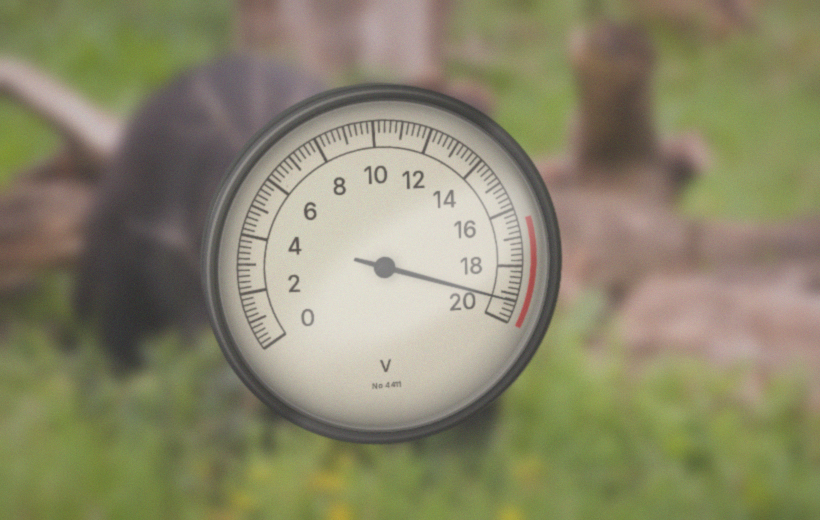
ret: 19.2,V
